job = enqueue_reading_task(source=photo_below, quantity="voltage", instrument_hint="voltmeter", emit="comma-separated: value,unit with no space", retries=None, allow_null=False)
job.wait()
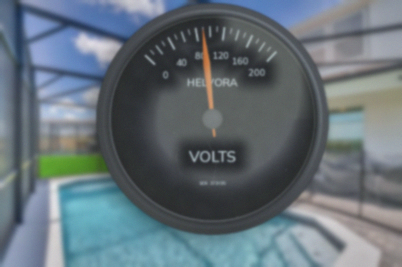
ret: 90,V
